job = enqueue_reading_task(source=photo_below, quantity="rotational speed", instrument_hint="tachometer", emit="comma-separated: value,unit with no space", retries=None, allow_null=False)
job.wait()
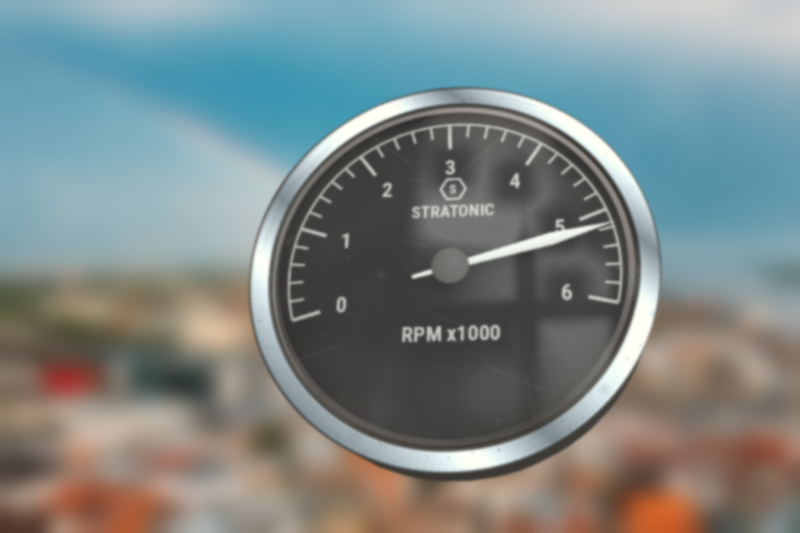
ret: 5200,rpm
